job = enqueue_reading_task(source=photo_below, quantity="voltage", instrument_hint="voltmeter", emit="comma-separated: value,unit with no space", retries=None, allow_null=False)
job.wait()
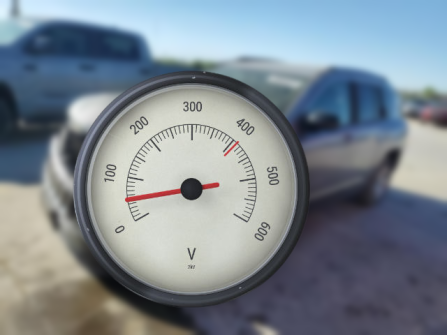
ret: 50,V
